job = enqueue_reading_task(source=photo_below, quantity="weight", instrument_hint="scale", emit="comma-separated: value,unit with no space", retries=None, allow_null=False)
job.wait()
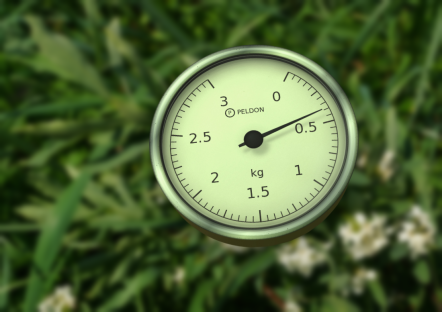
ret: 0.4,kg
